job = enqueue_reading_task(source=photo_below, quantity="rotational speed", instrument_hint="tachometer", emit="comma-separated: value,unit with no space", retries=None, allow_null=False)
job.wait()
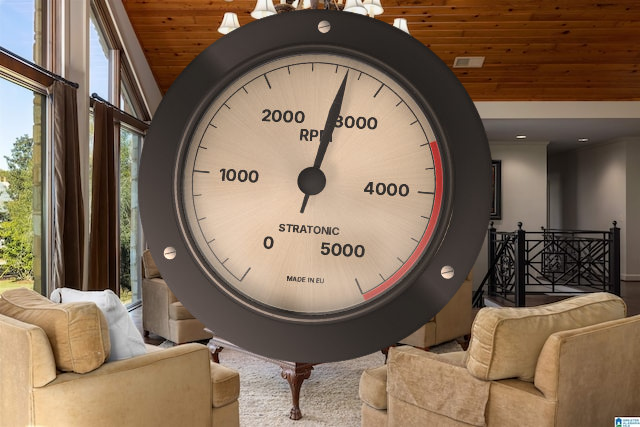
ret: 2700,rpm
